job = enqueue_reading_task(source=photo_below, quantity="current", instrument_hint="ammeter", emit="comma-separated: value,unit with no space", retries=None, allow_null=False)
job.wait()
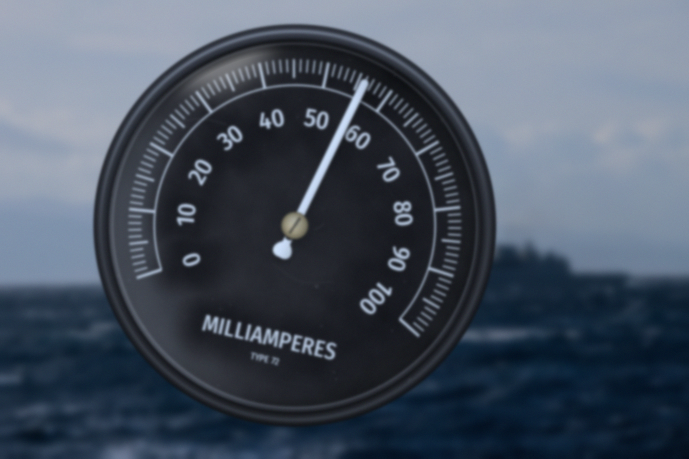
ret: 56,mA
